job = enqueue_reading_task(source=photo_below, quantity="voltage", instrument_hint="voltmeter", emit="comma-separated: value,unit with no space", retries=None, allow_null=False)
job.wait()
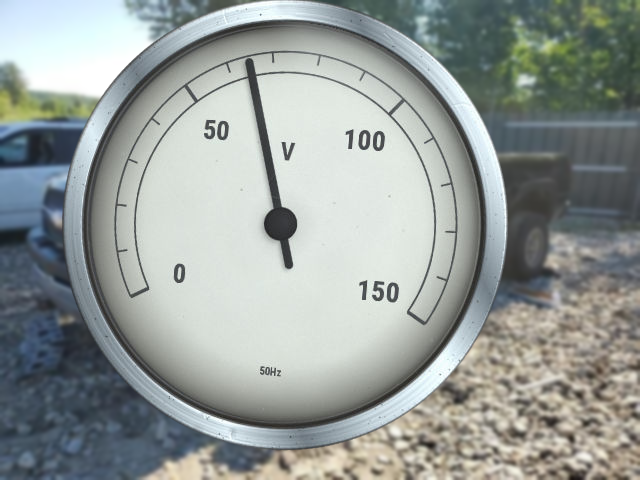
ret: 65,V
